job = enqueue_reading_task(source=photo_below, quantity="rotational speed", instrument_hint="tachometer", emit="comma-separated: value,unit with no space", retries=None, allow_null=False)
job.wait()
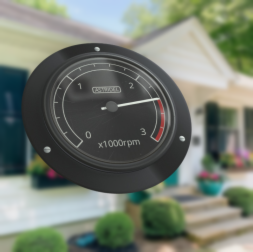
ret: 2400,rpm
